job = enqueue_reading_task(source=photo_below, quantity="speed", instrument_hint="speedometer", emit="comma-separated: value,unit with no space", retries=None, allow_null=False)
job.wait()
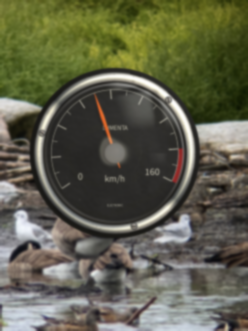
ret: 70,km/h
